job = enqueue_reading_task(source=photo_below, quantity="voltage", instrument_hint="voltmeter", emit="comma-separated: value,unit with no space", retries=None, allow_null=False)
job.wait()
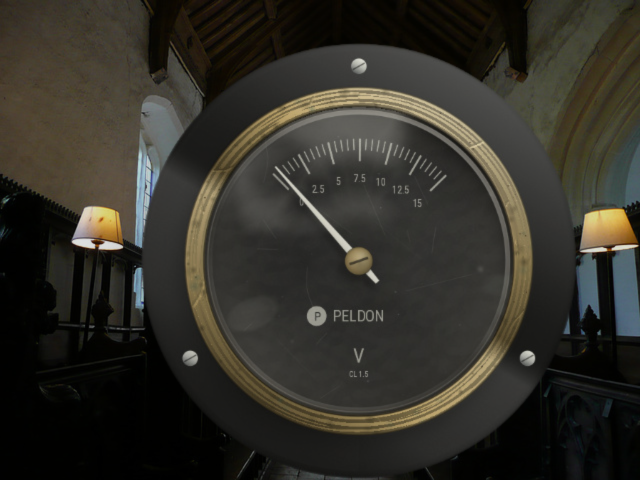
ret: 0.5,V
